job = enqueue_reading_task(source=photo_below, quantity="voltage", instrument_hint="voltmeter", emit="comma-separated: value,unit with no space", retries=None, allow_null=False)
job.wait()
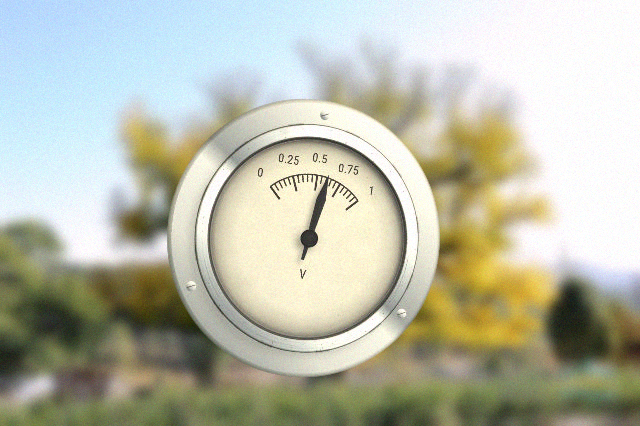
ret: 0.6,V
